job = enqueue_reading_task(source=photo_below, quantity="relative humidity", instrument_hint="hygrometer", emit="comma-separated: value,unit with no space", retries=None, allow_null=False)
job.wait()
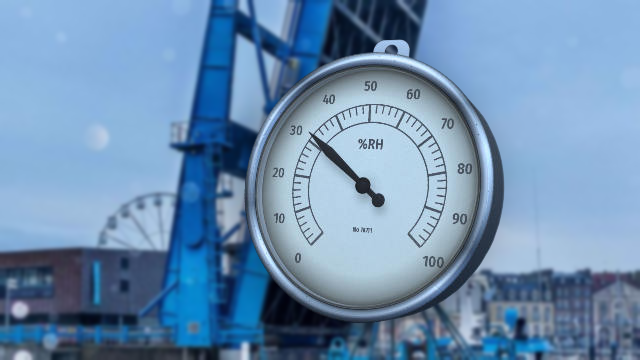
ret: 32,%
